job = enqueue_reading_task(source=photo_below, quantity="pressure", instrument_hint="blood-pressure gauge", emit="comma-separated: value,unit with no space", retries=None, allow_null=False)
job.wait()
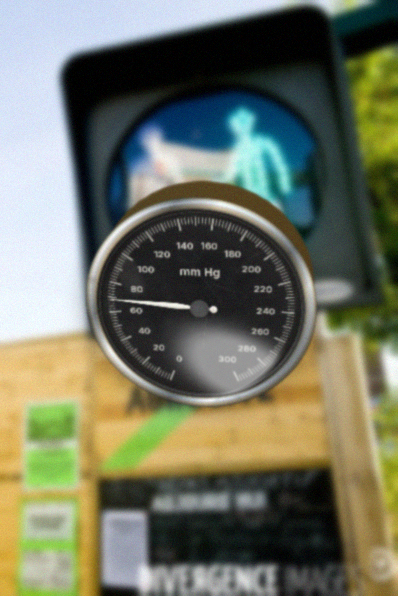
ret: 70,mmHg
